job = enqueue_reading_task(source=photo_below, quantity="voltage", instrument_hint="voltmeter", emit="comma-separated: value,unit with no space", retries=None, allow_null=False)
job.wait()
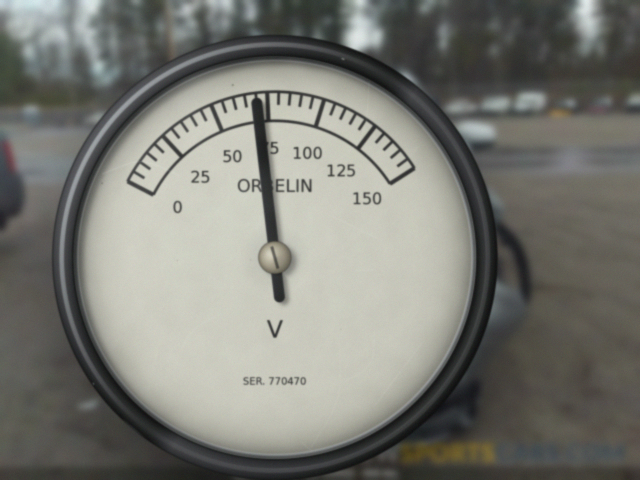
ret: 70,V
